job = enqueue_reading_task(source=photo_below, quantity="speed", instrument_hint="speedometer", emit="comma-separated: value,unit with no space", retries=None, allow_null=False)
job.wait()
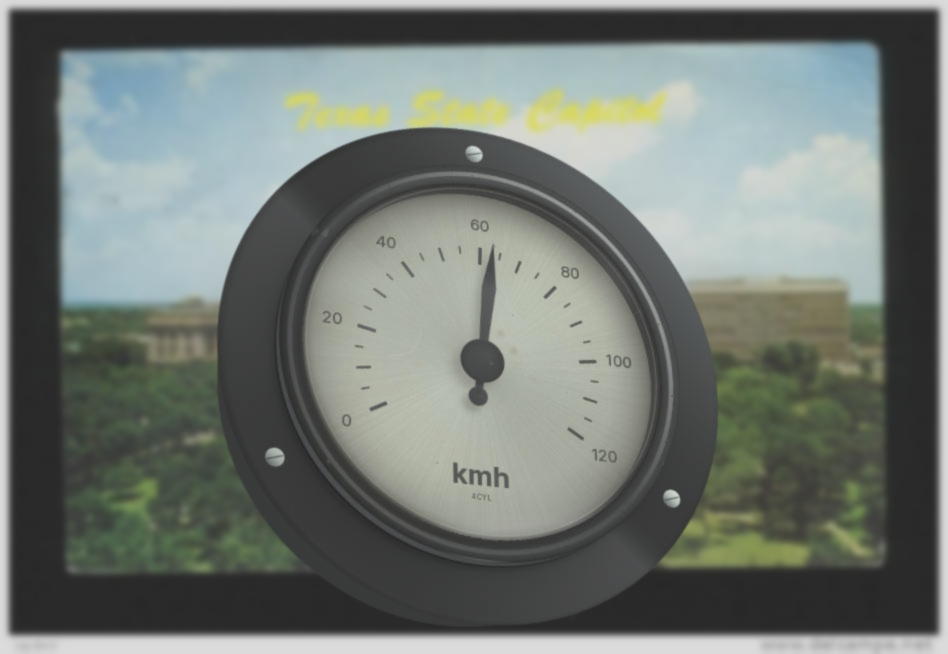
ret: 62.5,km/h
